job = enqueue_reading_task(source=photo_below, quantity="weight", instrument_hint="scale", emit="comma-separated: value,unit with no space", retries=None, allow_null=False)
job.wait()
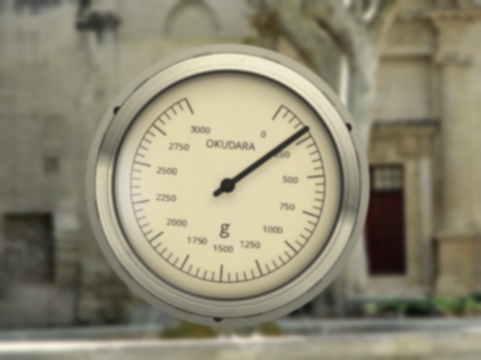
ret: 200,g
